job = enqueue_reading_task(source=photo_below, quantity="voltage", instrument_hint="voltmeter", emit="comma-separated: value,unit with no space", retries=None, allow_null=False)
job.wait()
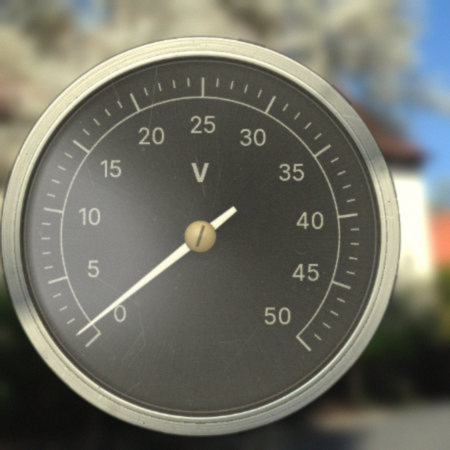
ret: 1,V
